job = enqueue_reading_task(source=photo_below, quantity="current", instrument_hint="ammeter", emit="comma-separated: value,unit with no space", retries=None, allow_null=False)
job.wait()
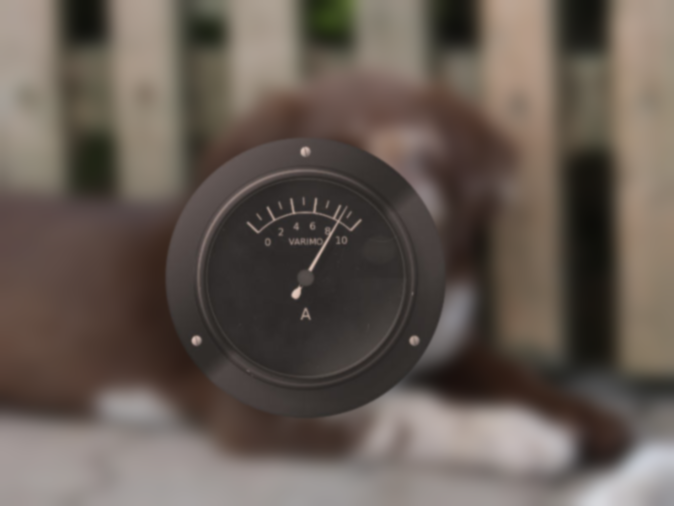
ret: 8.5,A
